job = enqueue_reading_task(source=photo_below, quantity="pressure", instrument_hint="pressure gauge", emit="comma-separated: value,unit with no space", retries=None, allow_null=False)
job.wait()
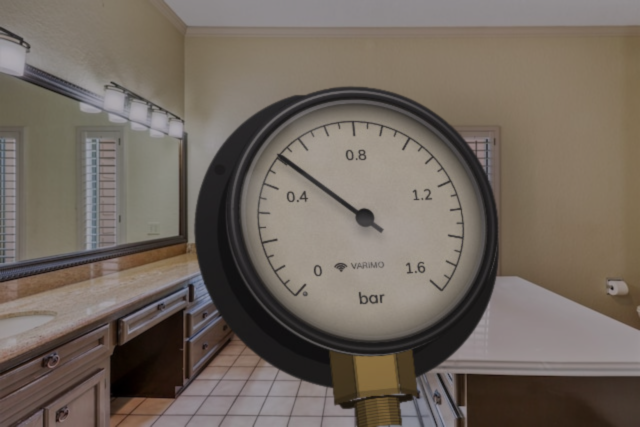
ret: 0.5,bar
